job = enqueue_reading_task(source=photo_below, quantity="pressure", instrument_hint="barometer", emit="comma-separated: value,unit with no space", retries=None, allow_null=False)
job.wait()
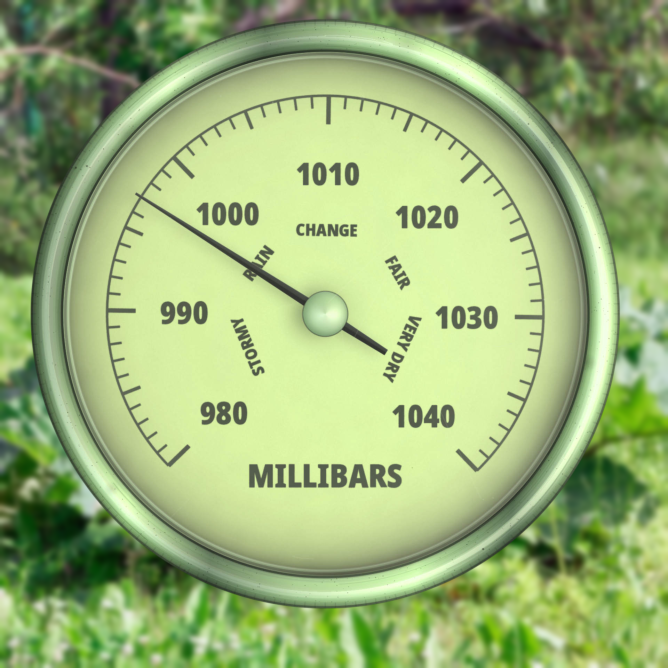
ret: 997,mbar
